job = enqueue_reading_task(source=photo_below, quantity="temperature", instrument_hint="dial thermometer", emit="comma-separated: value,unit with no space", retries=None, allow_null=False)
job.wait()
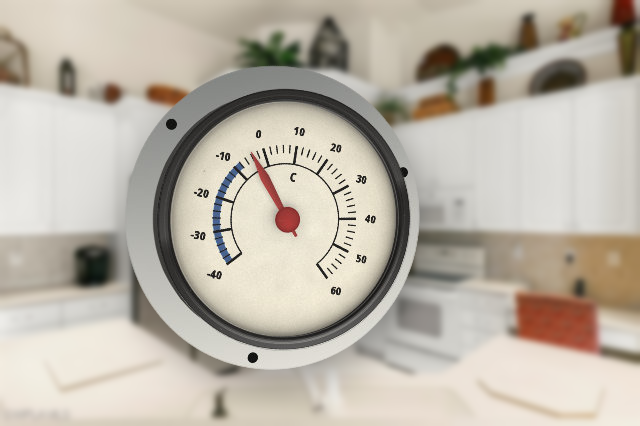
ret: -4,°C
